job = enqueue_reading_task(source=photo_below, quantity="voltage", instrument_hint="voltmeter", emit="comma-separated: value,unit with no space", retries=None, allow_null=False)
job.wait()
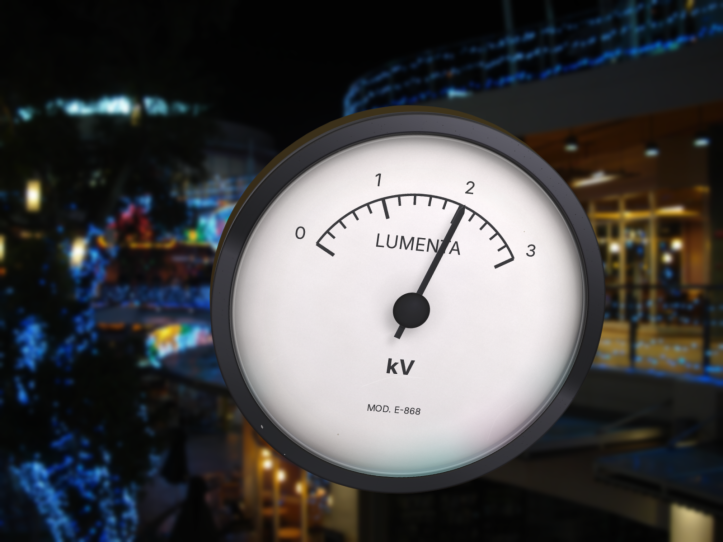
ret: 2,kV
